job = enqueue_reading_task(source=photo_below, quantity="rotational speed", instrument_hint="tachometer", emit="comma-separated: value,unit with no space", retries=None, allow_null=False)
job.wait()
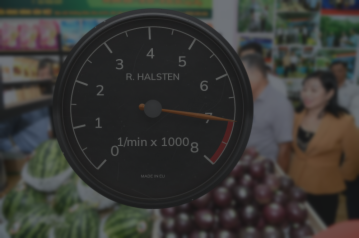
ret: 7000,rpm
